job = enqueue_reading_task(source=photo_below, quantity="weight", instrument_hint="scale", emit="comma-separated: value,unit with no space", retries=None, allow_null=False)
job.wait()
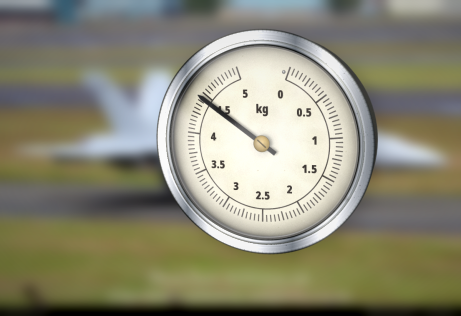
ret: 4.45,kg
